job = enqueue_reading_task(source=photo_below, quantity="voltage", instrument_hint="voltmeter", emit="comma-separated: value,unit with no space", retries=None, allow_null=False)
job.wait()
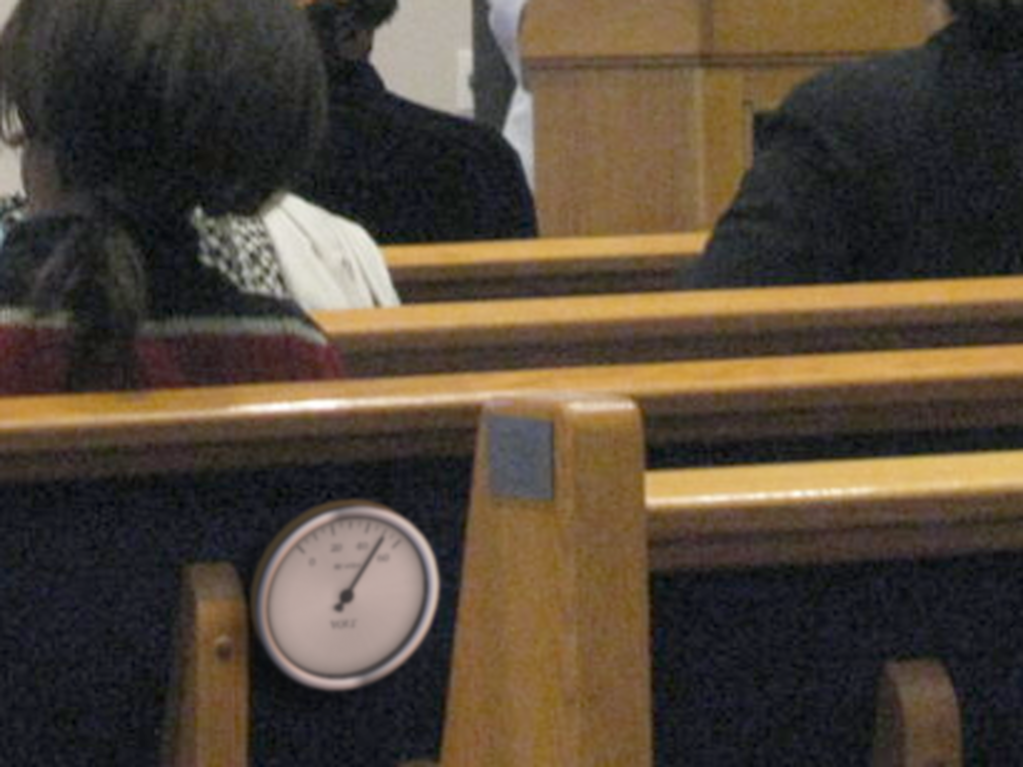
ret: 50,V
